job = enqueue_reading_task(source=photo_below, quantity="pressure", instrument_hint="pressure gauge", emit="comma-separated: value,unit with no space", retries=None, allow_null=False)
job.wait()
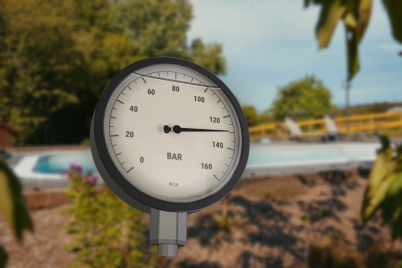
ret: 130,bar
